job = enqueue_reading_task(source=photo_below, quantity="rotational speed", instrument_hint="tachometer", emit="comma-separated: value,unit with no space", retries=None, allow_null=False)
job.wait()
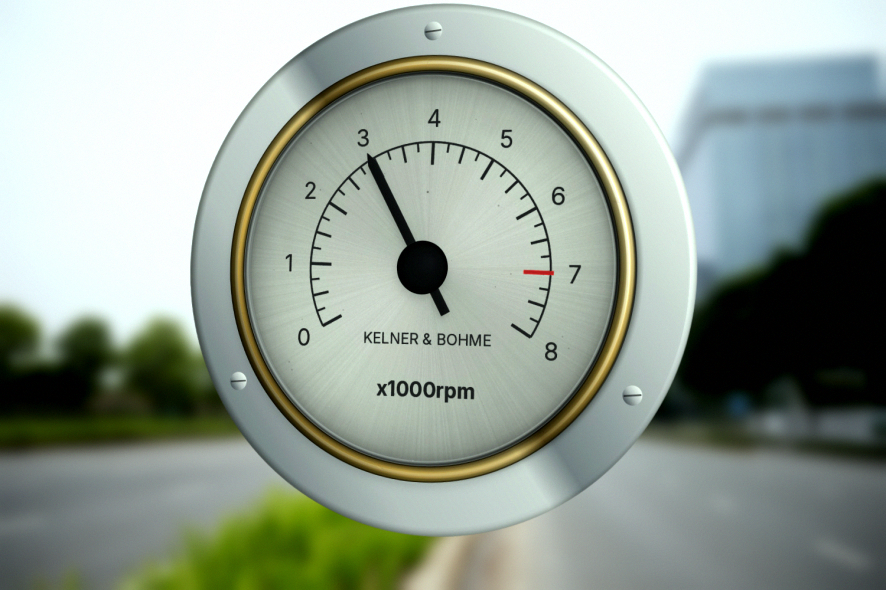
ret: 3000,rpm
